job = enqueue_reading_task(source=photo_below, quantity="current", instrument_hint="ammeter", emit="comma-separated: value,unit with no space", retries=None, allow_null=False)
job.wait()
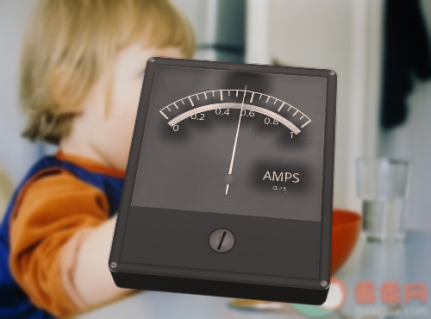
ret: 0.55,A
